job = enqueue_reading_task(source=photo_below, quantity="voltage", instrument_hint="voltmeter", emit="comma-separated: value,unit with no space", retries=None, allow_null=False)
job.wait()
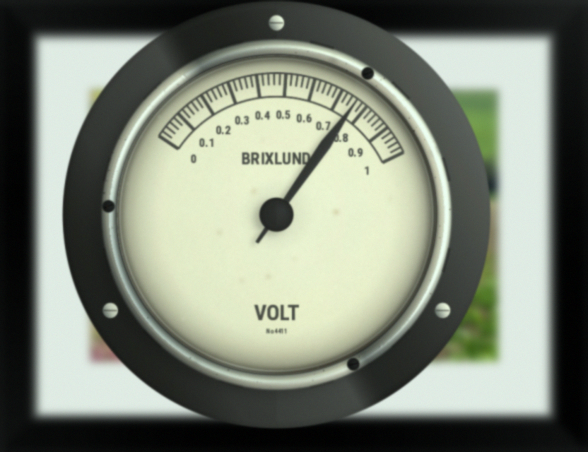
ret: 0.76,V
